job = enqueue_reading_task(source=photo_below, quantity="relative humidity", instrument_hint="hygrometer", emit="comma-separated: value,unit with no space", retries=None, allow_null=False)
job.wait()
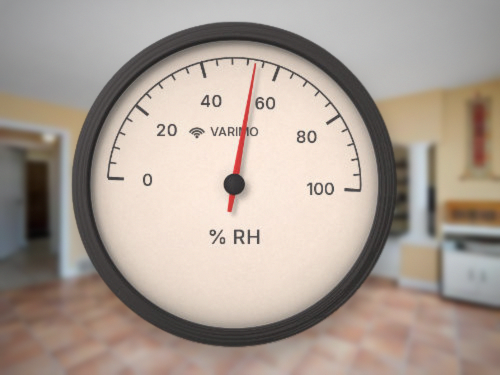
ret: 54,%
